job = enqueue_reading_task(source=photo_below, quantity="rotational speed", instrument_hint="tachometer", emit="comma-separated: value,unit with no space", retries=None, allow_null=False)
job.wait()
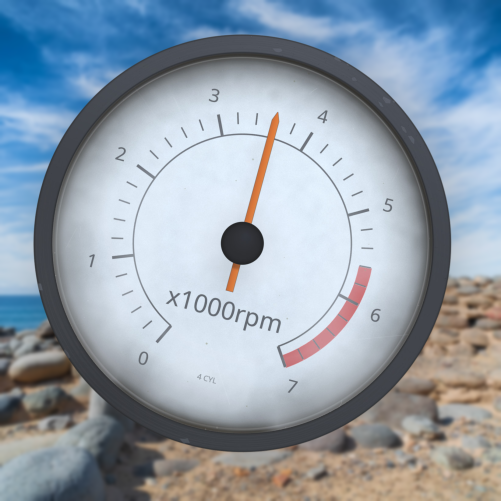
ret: 3600,rpm
